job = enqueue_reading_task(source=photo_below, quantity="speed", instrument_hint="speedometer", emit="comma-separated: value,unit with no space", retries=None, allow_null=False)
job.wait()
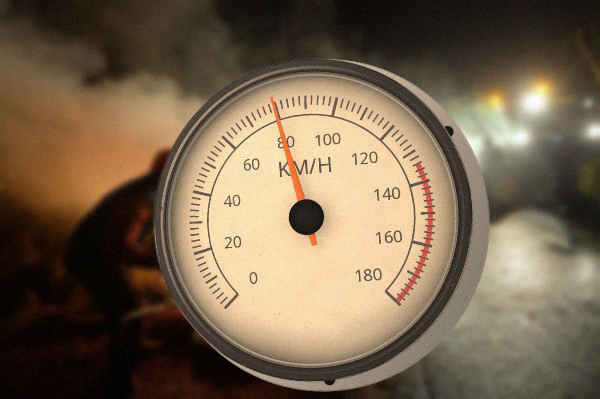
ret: 80,km/h
